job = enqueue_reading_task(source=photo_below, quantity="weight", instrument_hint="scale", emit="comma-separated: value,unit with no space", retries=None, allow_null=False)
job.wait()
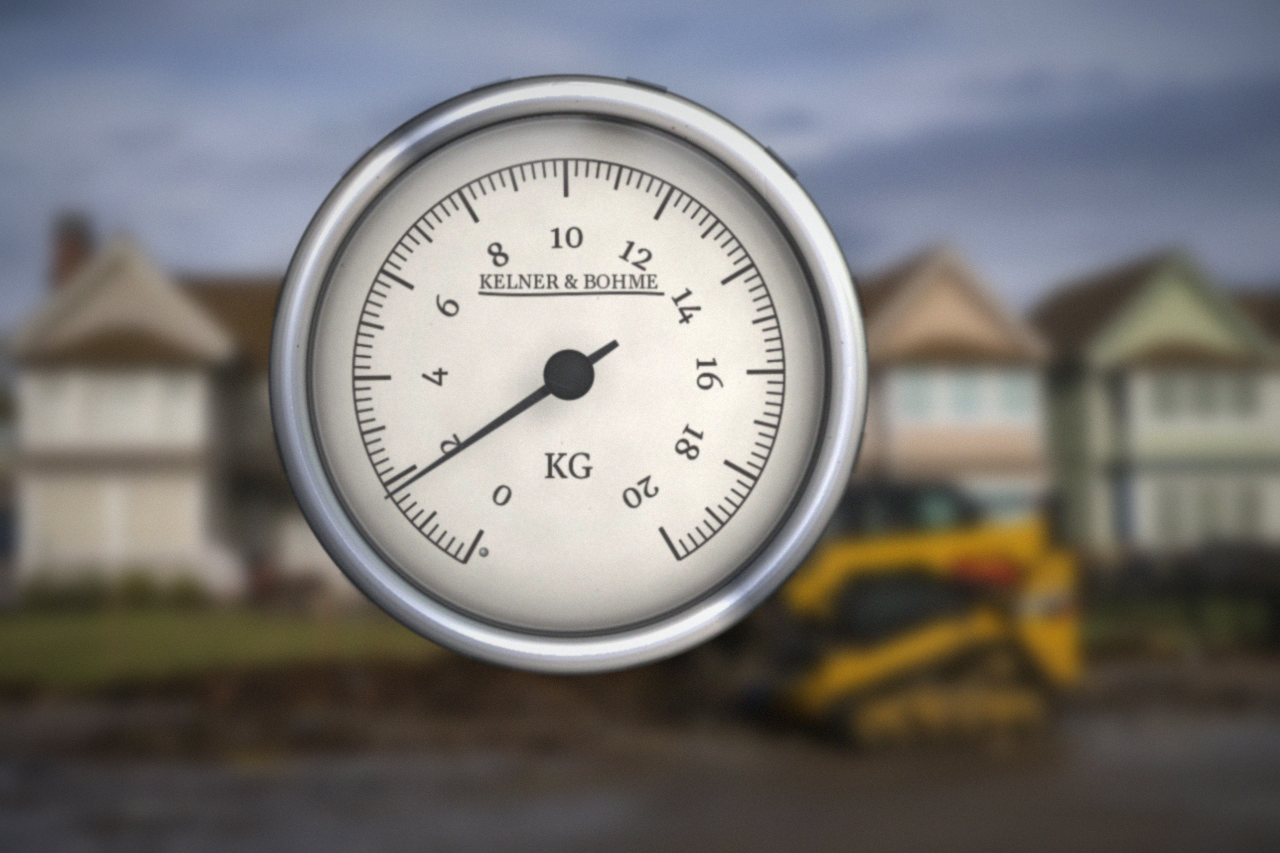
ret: 1.8,kg
